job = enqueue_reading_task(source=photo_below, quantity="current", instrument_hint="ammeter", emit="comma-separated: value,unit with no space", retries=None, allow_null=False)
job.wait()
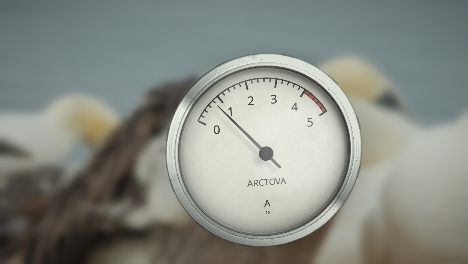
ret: 0.8,A
